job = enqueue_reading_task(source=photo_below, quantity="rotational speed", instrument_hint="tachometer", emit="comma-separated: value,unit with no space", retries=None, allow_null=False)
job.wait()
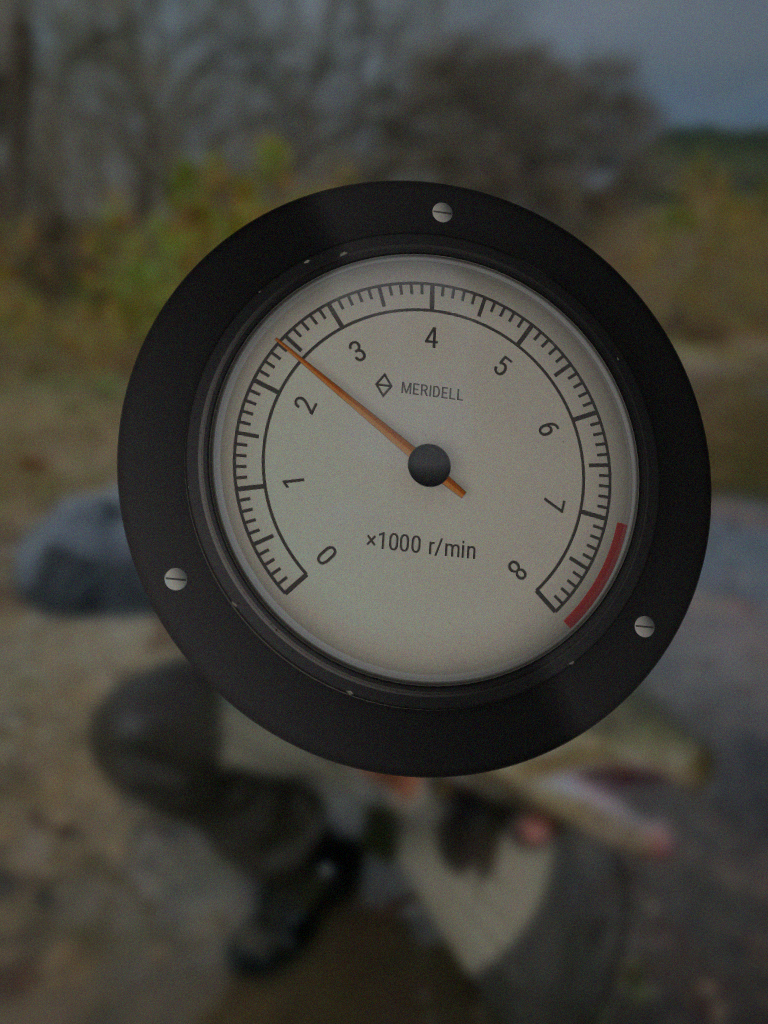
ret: 2400,rpm
